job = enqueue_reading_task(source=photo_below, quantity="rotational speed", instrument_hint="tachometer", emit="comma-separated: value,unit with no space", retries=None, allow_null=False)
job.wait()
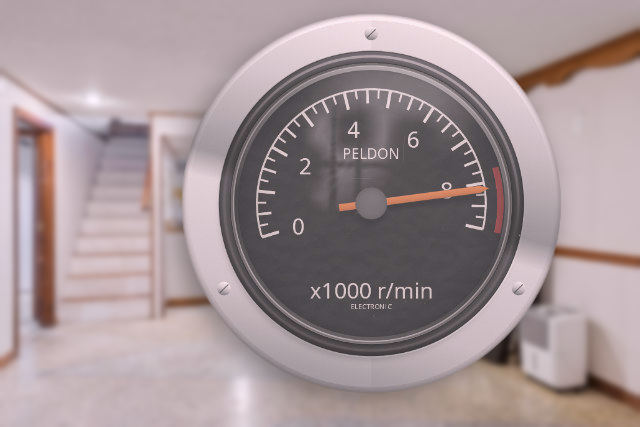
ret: 8125,rpm
